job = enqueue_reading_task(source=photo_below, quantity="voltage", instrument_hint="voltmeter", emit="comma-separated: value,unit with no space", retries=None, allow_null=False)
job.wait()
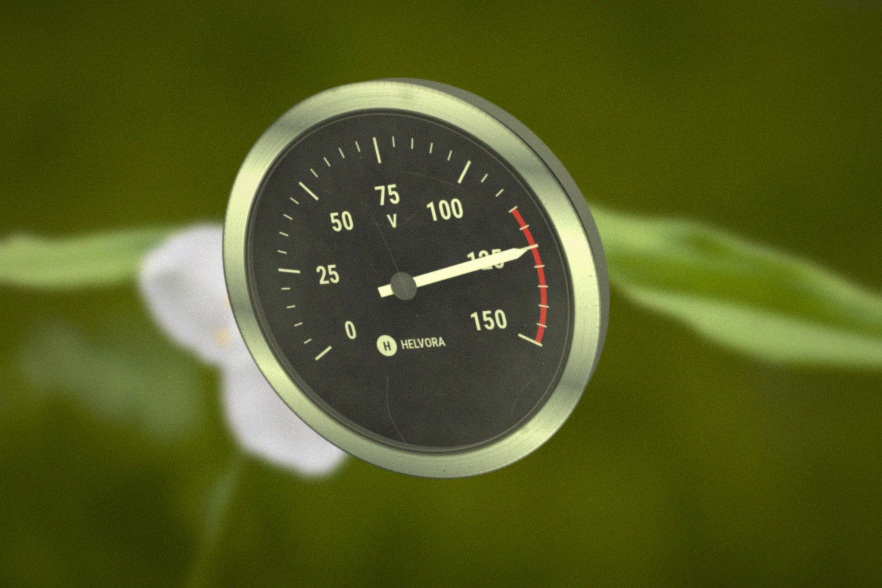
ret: 125,V
